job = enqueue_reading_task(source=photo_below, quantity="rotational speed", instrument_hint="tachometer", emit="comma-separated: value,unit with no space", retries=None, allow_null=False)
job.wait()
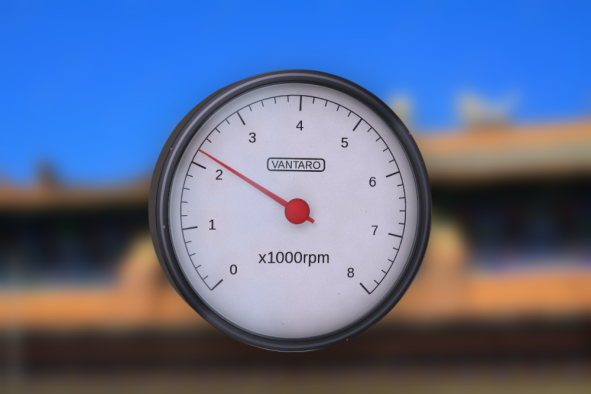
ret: 2200,rpm
